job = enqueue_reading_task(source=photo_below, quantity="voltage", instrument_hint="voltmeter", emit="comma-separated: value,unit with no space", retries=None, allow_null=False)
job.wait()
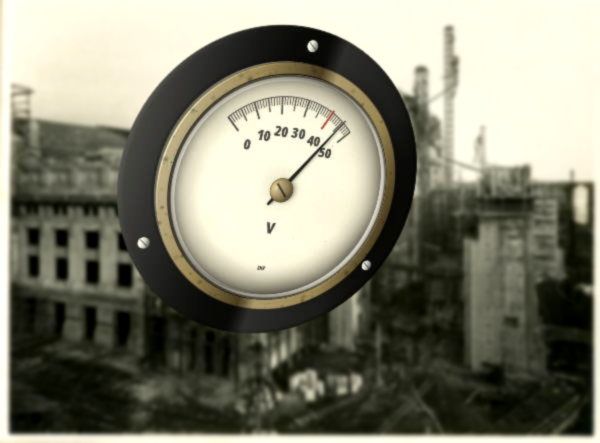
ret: 45,V
